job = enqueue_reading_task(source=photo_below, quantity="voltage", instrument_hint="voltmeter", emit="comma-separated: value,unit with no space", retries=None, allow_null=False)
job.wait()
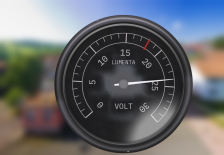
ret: 24,V
